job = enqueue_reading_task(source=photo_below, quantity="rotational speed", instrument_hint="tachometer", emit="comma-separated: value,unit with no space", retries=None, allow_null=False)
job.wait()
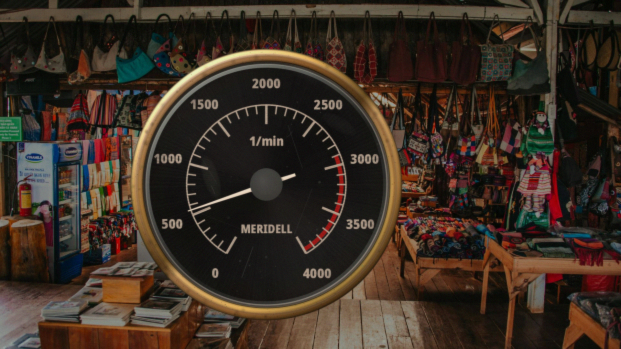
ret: 550,rpm
